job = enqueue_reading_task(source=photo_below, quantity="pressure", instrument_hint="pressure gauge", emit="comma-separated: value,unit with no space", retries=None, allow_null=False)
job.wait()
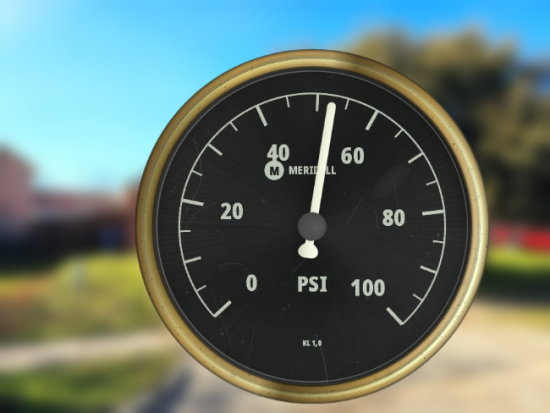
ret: 52.5,psi
